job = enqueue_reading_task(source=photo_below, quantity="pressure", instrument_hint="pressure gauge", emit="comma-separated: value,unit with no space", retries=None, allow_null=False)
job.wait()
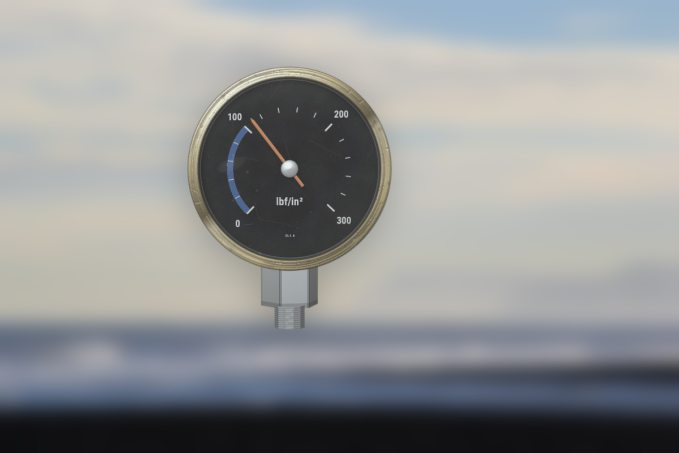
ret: 110,psi
